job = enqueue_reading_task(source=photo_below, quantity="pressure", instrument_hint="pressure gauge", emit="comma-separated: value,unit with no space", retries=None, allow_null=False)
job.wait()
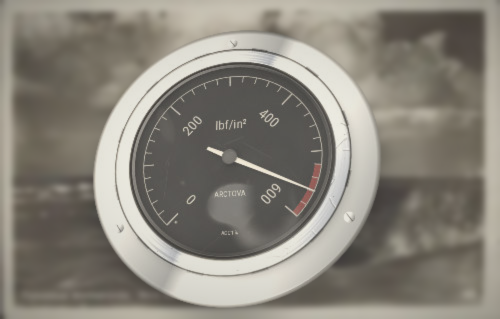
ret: 560,psi
